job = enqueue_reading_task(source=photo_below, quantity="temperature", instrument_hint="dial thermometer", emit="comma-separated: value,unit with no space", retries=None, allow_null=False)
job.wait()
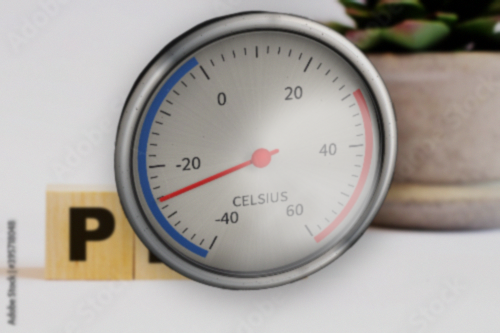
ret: -26,°C
